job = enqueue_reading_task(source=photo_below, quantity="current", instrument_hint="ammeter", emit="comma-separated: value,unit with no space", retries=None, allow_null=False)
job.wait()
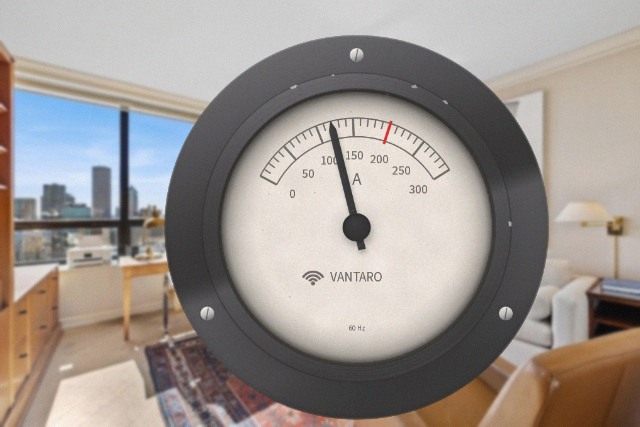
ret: 120,A
